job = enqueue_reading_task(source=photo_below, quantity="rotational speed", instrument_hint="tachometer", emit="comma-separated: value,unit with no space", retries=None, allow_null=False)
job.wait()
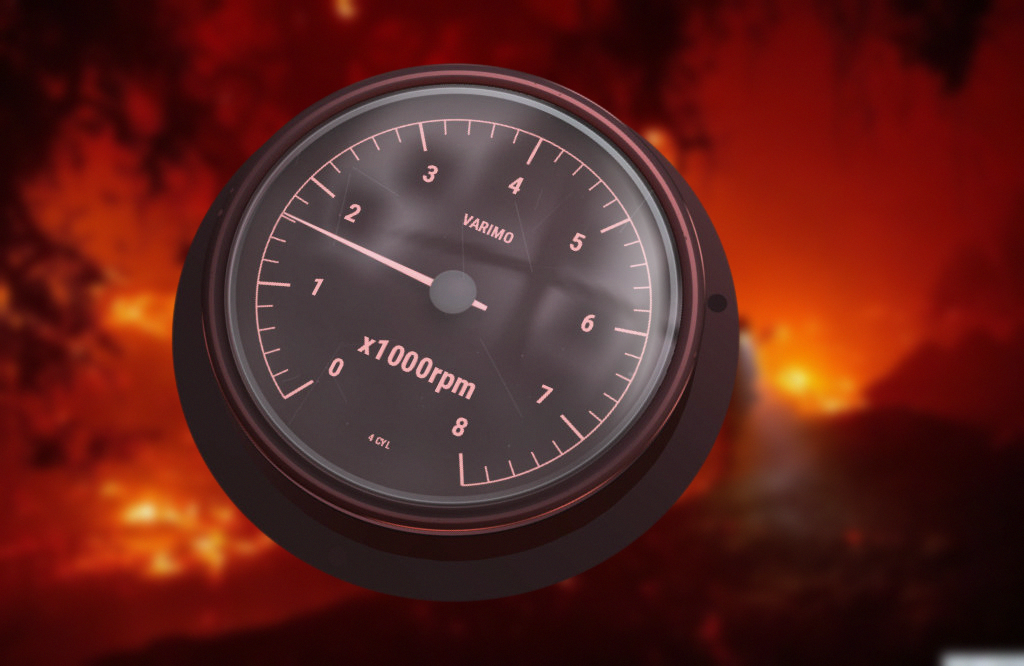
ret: 1600,rpm
